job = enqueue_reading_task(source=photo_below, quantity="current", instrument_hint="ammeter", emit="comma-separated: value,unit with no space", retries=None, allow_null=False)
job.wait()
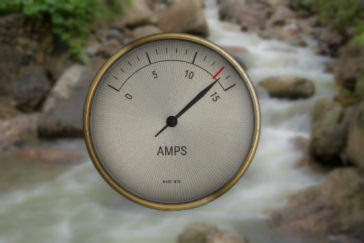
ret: 13.5,A
